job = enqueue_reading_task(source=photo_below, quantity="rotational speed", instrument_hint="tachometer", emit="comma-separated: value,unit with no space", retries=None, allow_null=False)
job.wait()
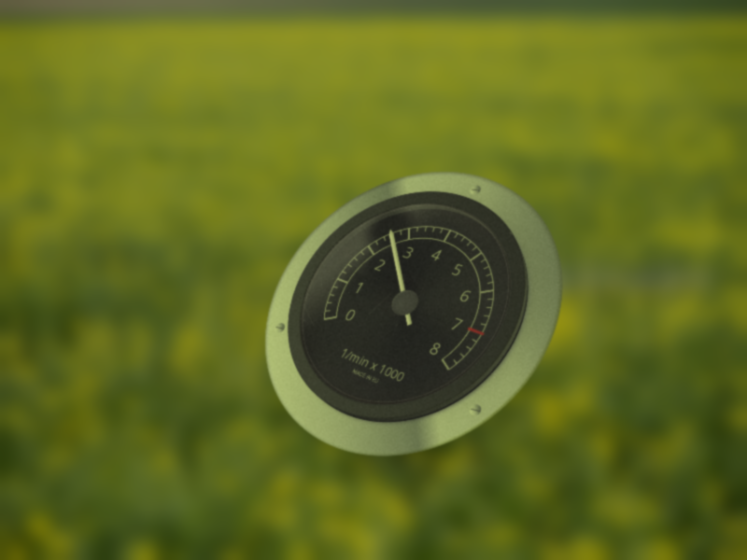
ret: 2600,rpm
